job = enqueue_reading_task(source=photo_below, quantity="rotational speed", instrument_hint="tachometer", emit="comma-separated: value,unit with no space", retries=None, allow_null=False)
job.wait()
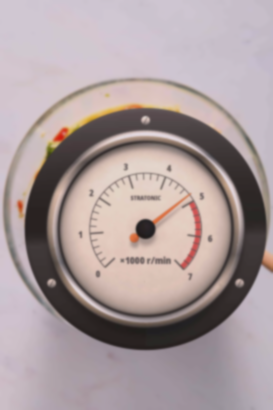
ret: 4800,rpm
